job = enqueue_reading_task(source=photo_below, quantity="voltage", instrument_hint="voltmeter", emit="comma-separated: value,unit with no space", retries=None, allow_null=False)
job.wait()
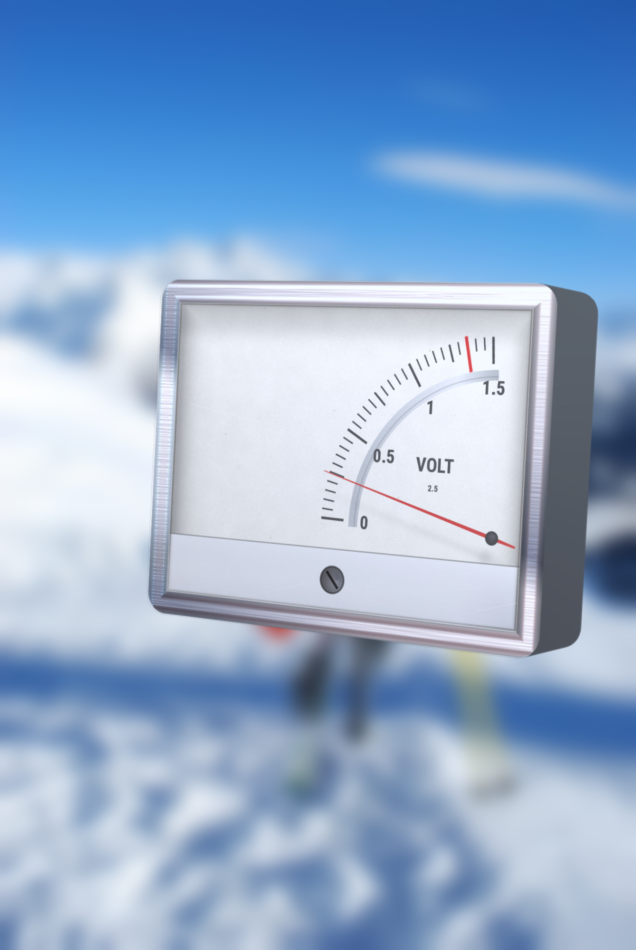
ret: 0.25,V
